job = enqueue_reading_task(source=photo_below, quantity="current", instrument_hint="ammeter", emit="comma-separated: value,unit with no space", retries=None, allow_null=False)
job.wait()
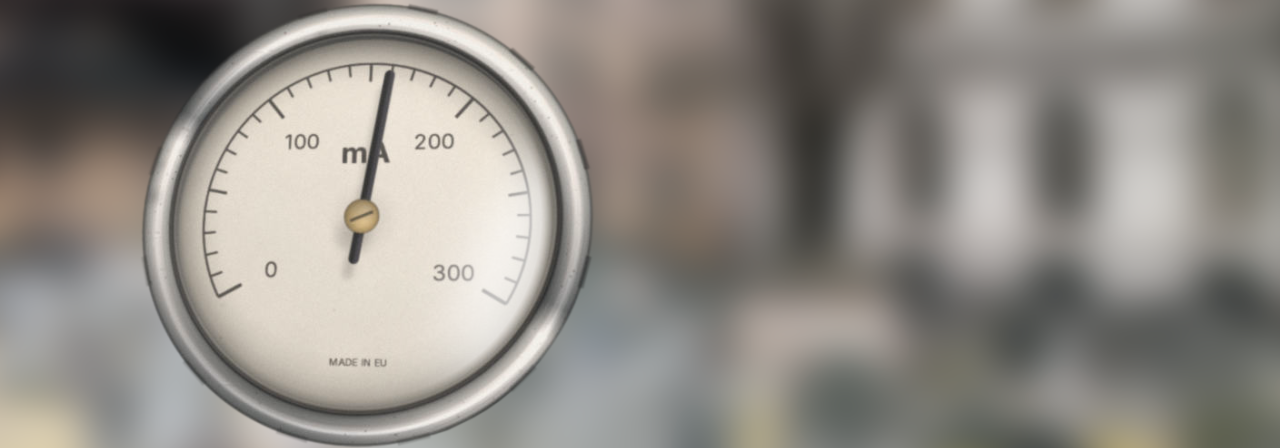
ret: 160,mA
